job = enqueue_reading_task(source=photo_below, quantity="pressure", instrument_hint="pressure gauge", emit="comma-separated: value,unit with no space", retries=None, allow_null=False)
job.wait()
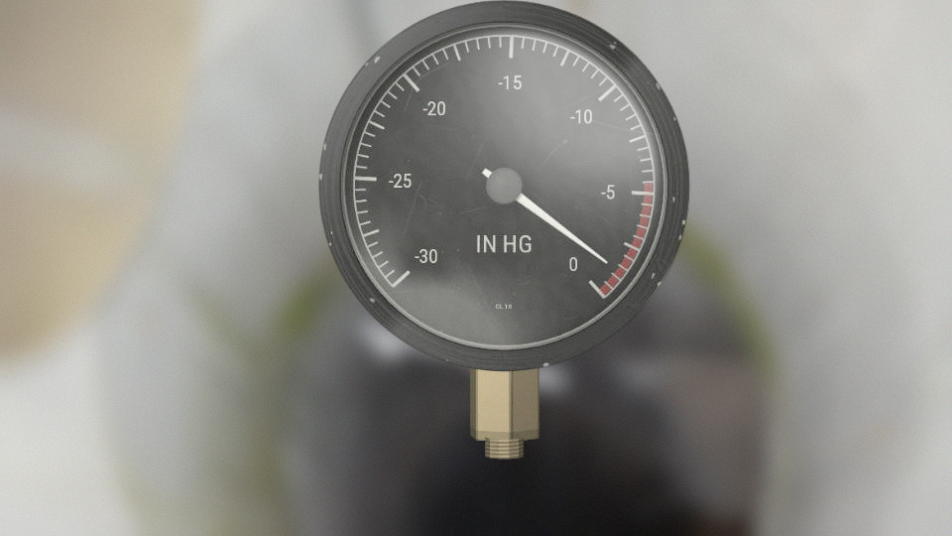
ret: -1.25,inHg
